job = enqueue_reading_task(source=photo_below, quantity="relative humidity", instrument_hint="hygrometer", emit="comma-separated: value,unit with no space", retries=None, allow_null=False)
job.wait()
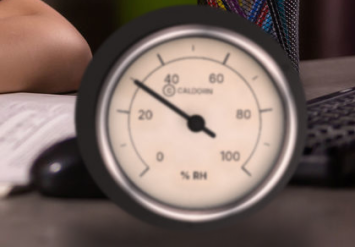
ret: 30,%
